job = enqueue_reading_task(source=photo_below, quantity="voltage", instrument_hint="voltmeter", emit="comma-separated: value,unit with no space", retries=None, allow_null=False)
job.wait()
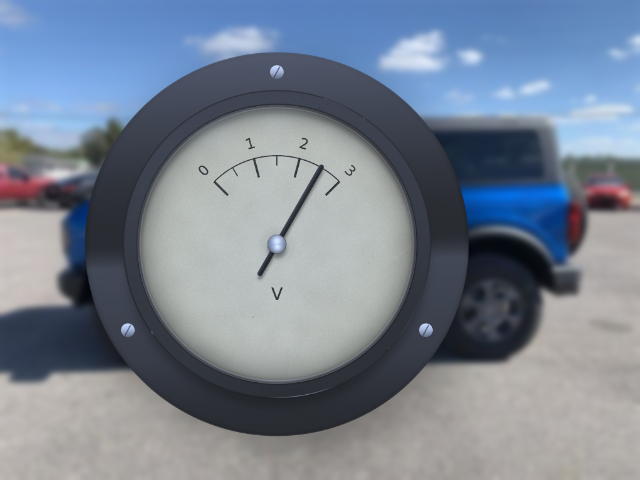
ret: 2.5,V
